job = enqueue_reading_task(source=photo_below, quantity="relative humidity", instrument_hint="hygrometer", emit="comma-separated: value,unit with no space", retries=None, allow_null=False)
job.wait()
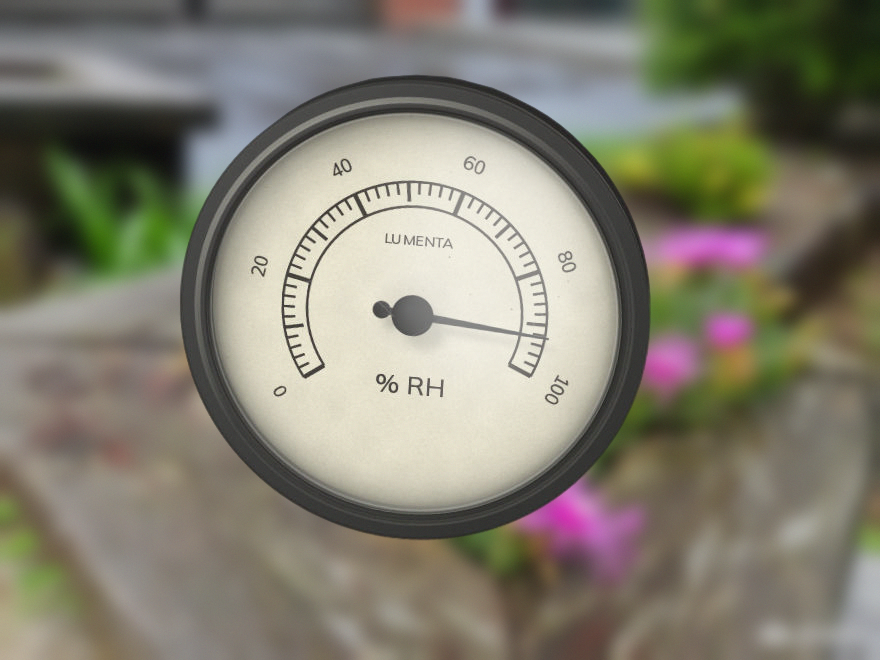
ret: 92,%
